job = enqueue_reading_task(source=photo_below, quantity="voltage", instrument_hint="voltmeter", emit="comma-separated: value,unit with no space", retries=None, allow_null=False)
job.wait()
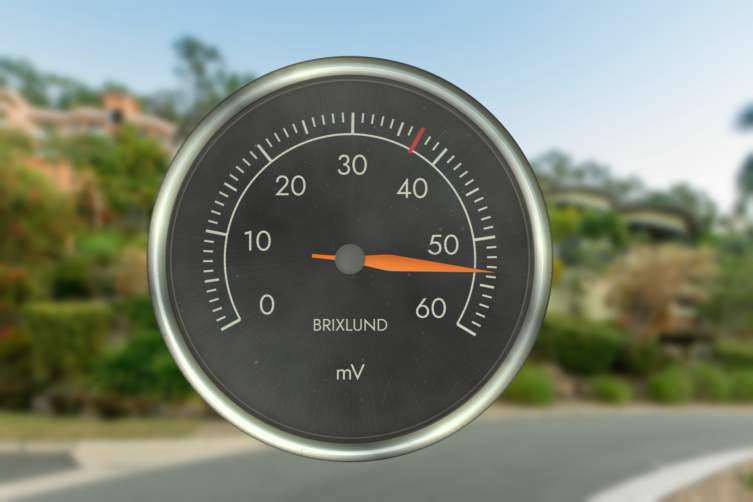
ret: 53.5,mV
